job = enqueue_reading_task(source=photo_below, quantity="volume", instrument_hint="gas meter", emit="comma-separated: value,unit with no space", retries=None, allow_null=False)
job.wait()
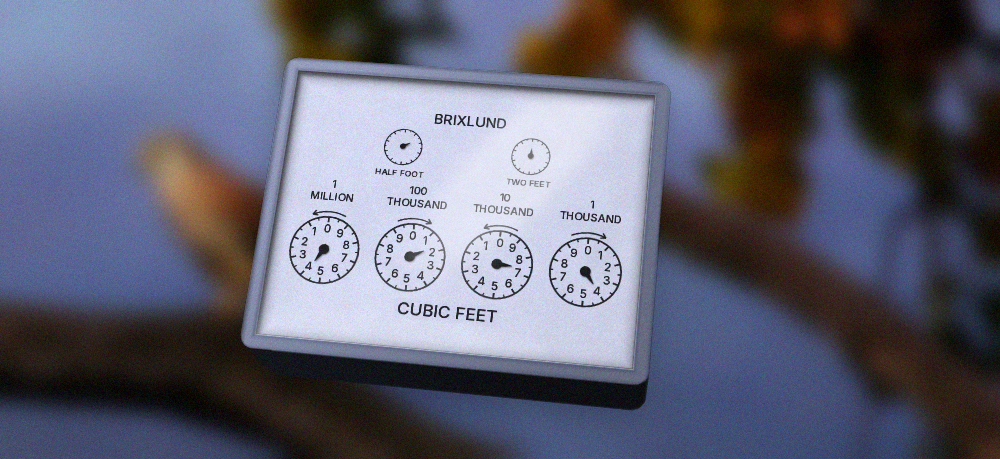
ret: 417400,ft³
